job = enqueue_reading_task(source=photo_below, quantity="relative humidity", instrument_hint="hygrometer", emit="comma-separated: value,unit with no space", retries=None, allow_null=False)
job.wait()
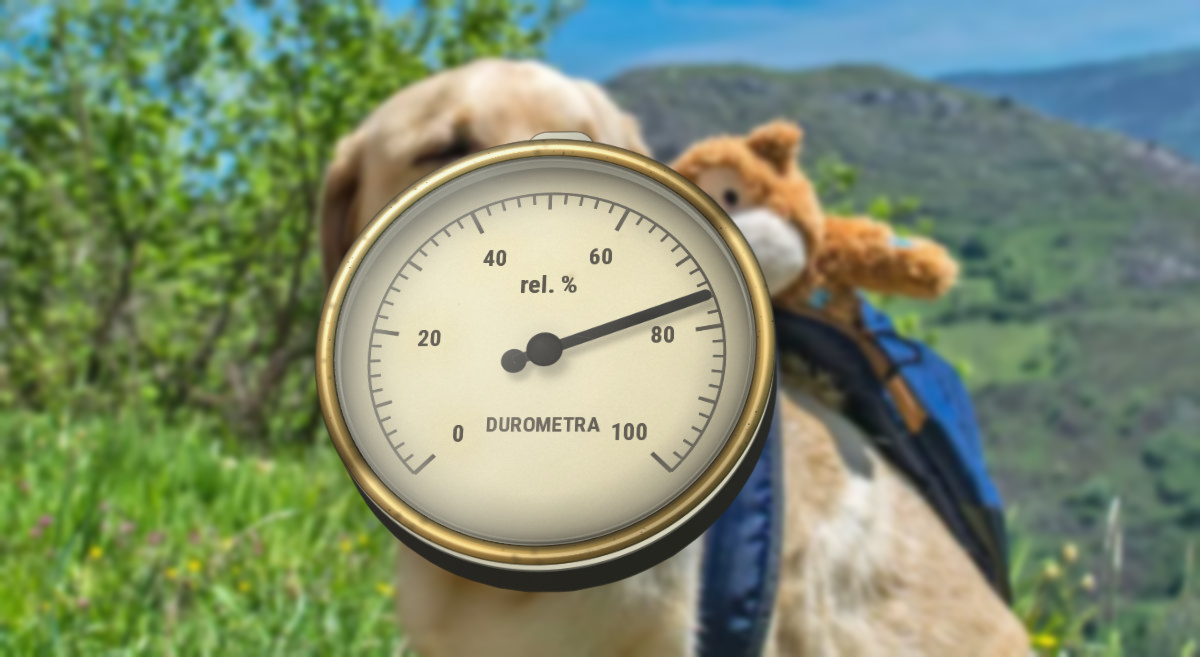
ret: 76,%
